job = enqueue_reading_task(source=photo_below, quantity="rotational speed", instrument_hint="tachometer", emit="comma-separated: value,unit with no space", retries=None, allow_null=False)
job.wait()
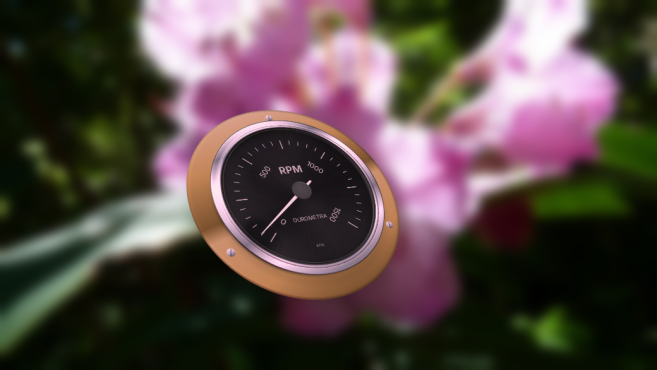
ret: 50,rpm
